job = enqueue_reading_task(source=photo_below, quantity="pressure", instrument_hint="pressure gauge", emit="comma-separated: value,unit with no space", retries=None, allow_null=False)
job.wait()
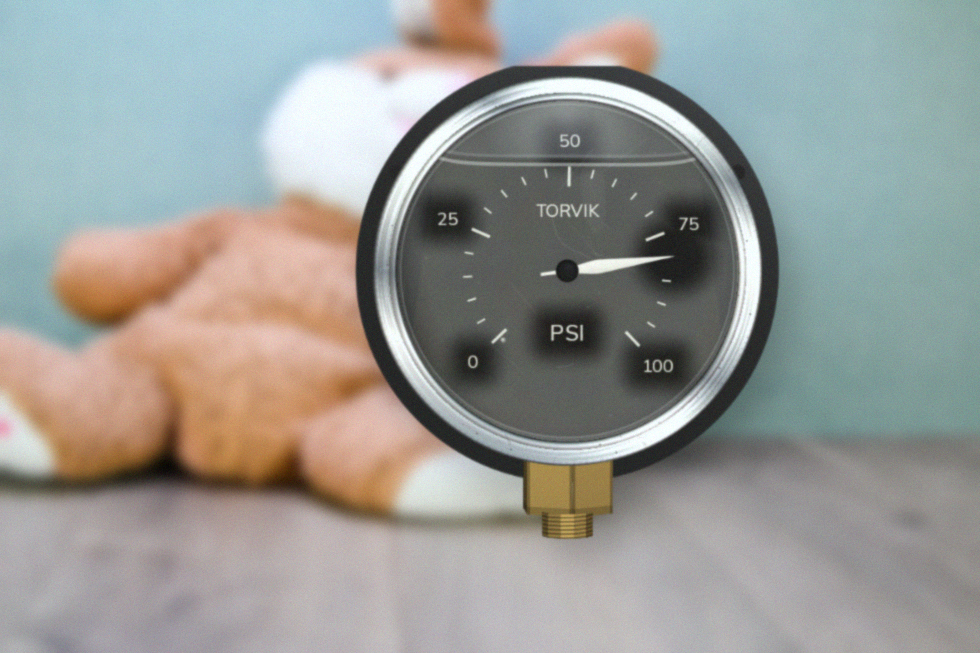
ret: 80,psi
